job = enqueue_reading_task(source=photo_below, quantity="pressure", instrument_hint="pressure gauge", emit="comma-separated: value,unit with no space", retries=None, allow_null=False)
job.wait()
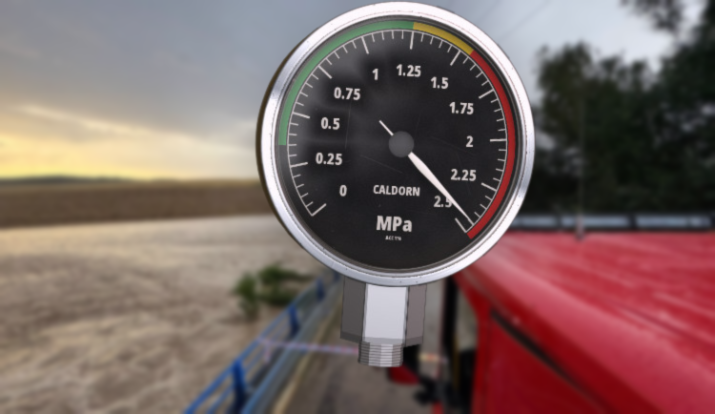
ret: 2.45,MPa
